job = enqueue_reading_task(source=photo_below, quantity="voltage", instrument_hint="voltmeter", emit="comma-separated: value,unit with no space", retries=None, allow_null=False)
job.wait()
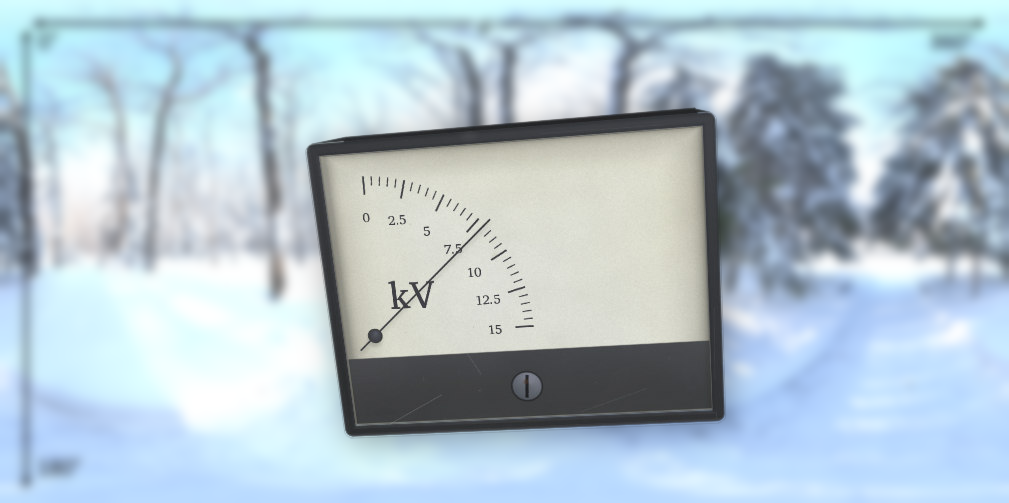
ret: 8,kV
